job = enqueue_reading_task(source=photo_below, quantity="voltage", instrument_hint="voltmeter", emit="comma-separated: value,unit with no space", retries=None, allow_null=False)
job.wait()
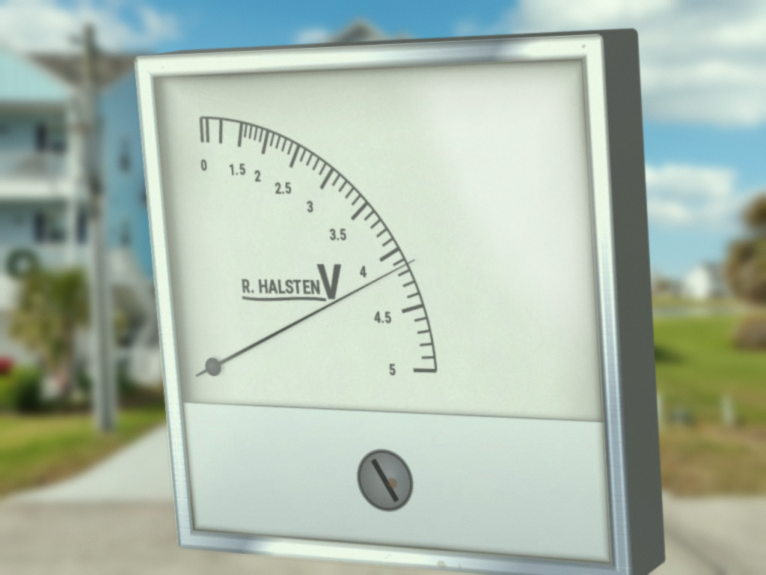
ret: 4.15,V
